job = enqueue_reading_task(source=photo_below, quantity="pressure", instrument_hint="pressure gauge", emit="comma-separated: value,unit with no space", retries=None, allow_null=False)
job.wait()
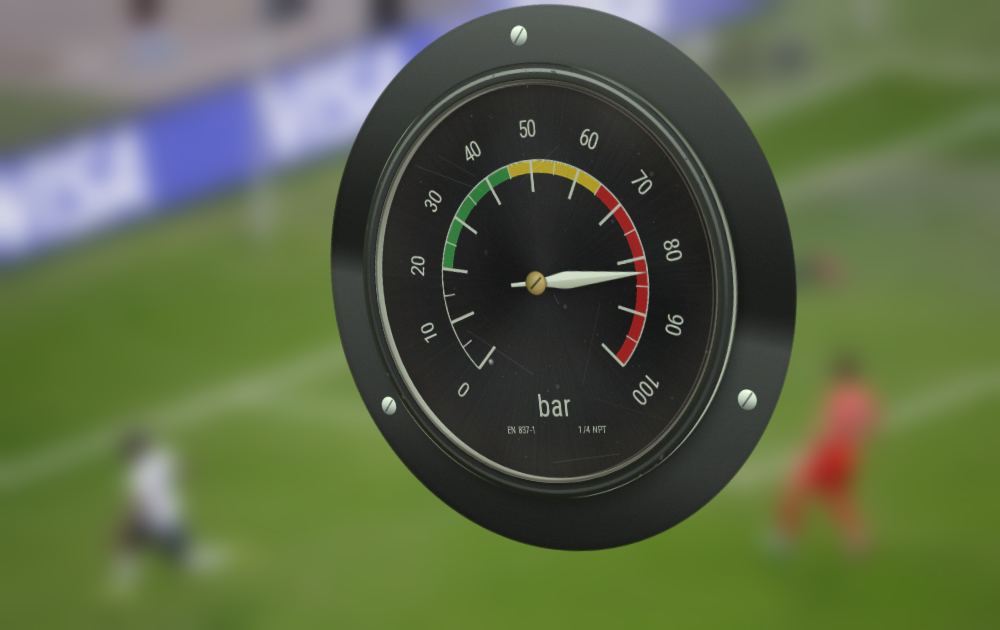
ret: 82.5,bar
